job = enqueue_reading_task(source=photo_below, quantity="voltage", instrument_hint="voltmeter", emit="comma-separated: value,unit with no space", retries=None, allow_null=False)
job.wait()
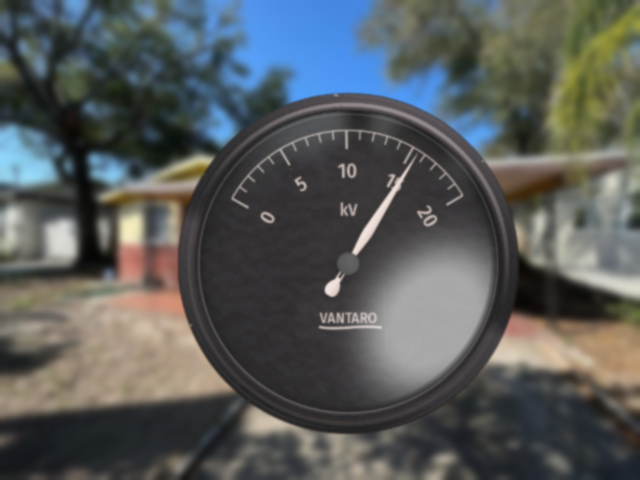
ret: 15.5,kV
